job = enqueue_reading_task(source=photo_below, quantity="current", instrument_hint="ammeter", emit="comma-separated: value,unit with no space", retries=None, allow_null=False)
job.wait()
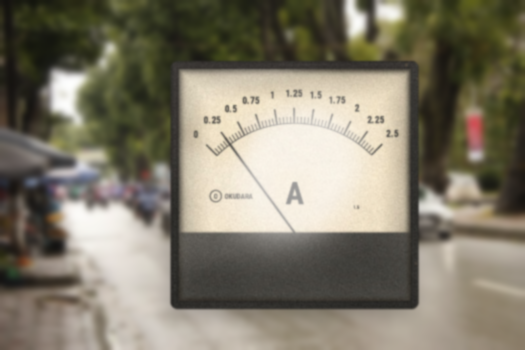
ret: 0.25,A
